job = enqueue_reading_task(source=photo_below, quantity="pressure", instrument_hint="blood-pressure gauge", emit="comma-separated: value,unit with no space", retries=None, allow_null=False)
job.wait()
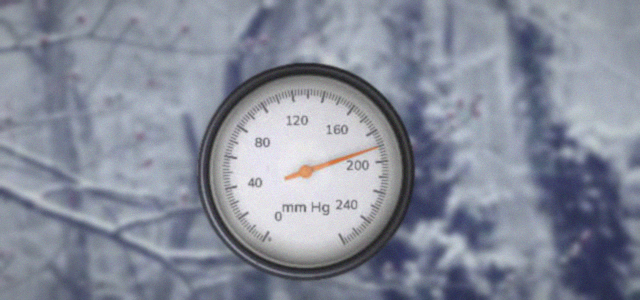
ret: 190,mmHg
